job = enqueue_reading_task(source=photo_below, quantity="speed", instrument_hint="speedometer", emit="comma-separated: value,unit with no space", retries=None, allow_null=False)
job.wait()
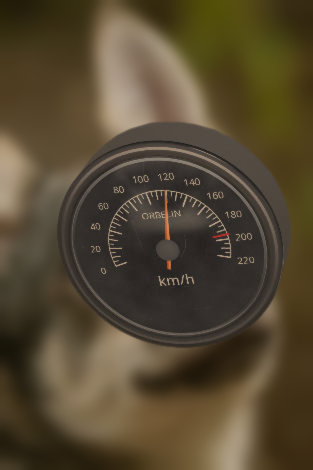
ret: 120,km/h
